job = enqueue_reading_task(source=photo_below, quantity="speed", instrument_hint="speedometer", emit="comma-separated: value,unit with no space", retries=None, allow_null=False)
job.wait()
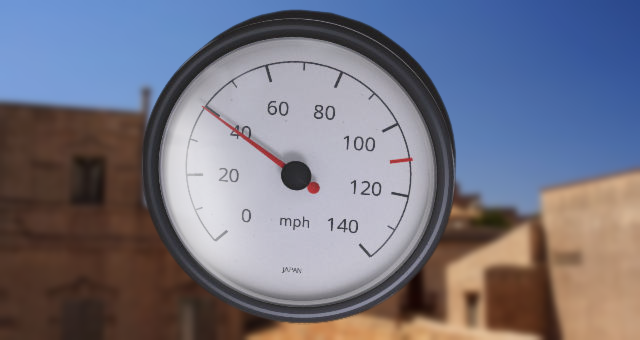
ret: 40,mph
